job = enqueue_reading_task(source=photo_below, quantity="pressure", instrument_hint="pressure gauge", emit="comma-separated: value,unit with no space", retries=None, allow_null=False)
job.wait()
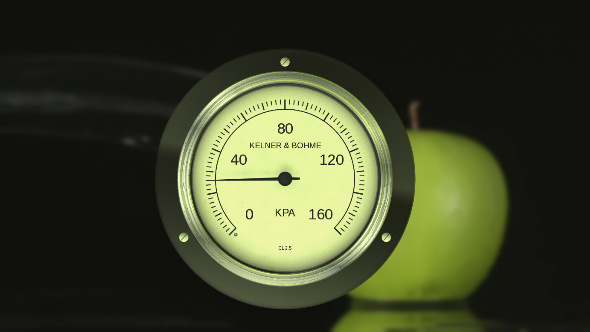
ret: 26,kPa
